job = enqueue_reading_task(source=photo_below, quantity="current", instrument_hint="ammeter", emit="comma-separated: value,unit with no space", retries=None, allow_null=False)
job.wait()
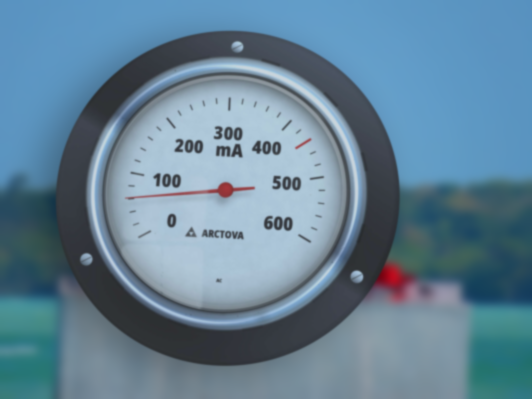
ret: 60,mA
